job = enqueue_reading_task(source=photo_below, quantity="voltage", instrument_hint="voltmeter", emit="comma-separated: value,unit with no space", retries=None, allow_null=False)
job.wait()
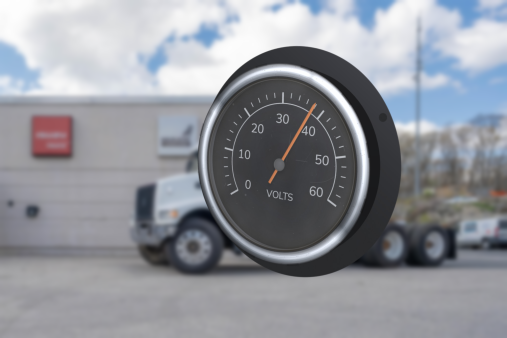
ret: 38,V
